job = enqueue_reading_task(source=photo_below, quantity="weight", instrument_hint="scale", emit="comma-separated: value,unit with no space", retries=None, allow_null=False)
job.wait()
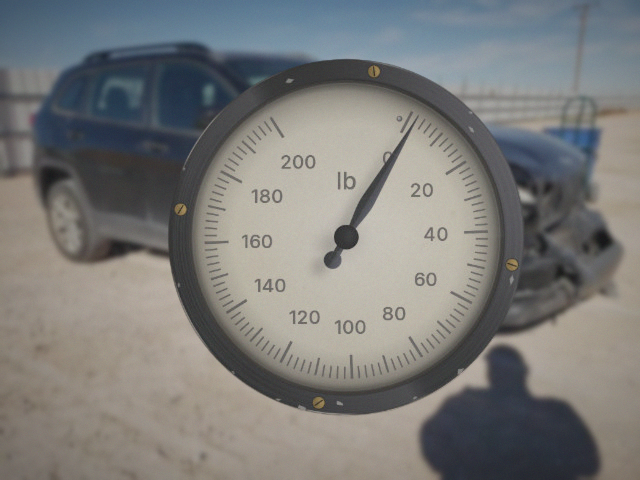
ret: 2,lb
